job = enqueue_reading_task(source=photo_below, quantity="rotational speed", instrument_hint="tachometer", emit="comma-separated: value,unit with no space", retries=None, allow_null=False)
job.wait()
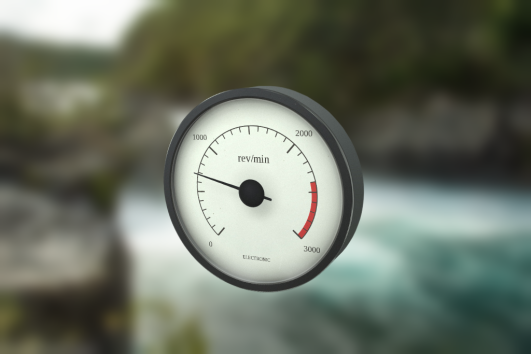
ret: 700,rpm
